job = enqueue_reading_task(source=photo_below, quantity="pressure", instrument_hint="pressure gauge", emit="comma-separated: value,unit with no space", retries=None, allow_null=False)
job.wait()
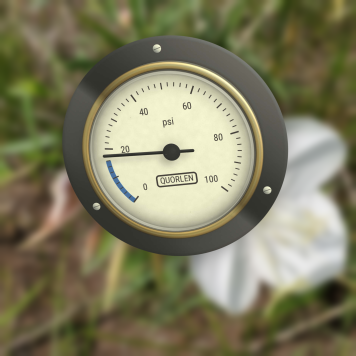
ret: 18,psi
